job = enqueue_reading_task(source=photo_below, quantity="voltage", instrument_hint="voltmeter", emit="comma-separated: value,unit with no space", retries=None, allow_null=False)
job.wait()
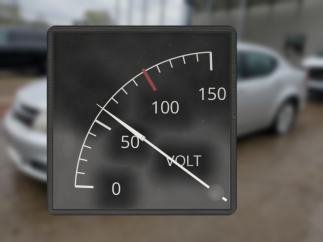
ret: 60,V
